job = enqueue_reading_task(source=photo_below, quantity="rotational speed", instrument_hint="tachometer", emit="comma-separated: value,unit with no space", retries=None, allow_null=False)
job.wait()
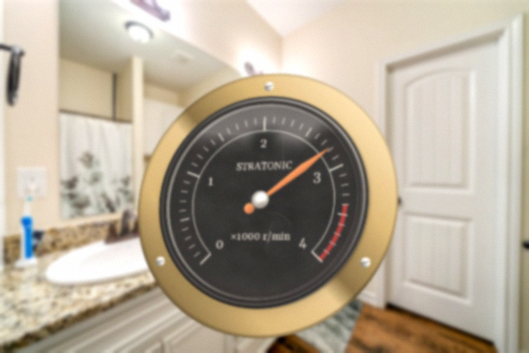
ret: 2800,rpm
